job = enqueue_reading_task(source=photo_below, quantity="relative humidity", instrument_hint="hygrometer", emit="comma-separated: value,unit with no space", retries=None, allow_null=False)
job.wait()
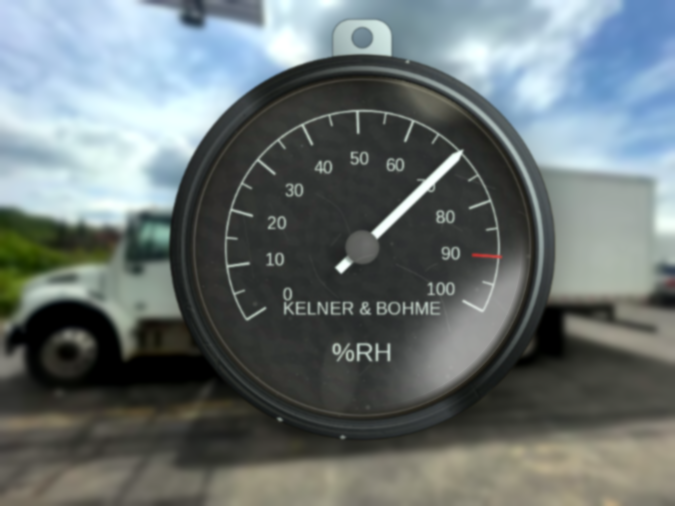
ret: 70,%
